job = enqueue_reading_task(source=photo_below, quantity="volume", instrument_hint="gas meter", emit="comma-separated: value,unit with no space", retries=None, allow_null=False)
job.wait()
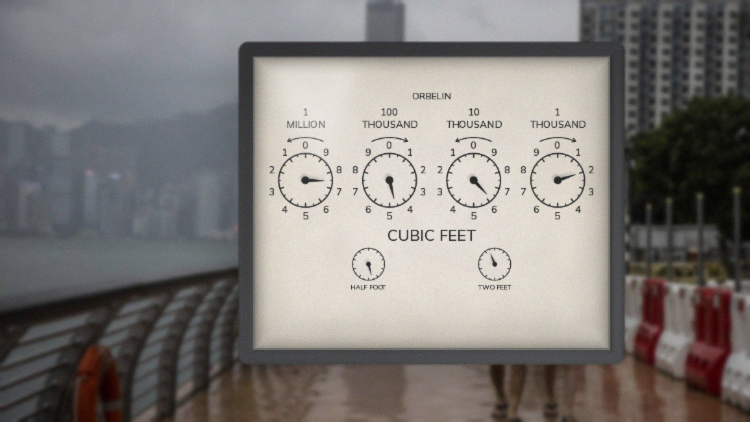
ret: 746200,ft³
